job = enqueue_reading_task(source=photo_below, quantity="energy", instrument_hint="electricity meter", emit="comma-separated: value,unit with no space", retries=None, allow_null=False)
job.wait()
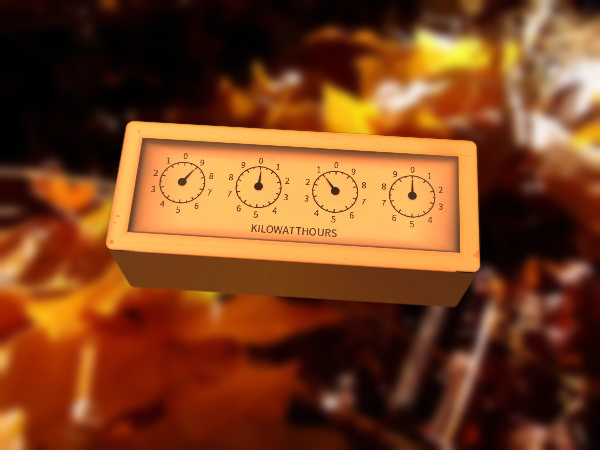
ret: 9010,kWh
